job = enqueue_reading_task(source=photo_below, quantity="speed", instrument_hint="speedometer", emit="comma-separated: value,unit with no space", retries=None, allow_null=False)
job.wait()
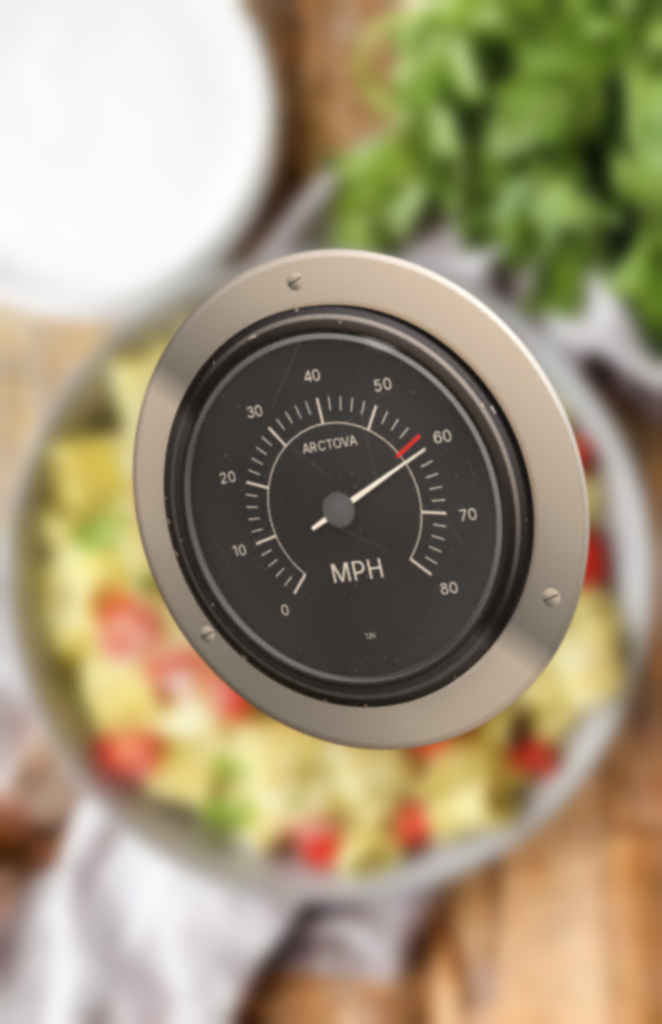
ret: 60,mph
